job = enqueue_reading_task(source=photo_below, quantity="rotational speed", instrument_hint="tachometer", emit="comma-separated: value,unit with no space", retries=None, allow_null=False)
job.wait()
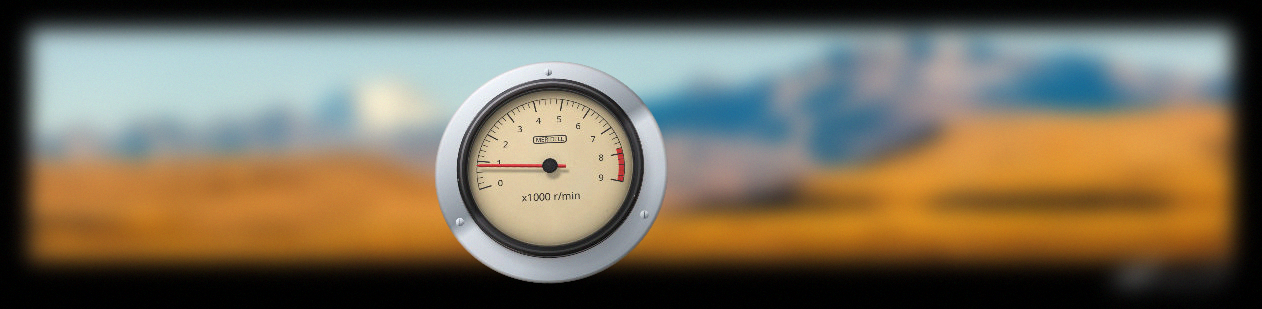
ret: 800,rpm
